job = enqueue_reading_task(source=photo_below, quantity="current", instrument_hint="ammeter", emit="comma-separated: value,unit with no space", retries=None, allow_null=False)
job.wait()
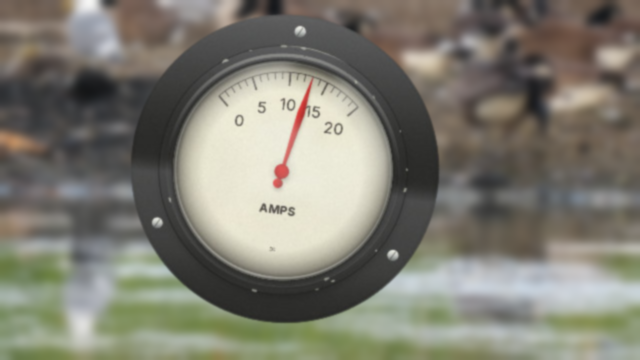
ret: 13,A
